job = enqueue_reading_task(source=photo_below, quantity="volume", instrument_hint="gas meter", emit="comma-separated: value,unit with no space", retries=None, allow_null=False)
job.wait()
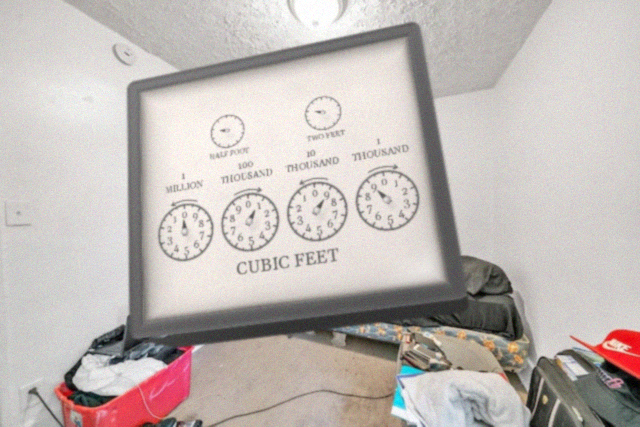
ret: 8900,ft³
